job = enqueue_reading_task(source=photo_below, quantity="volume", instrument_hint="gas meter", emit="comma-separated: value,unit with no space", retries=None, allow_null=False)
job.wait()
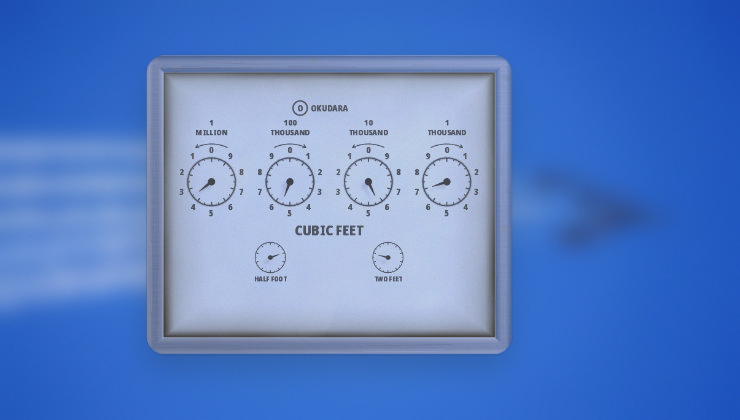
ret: 355700,ft³
